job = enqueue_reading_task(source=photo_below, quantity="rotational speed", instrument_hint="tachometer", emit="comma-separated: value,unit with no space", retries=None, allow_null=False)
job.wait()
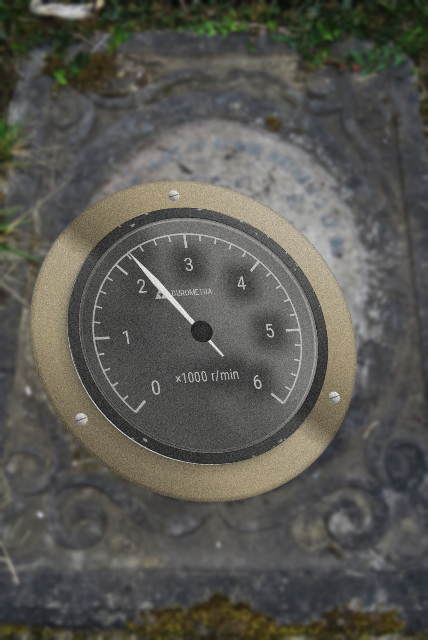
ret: 2200,rpm
